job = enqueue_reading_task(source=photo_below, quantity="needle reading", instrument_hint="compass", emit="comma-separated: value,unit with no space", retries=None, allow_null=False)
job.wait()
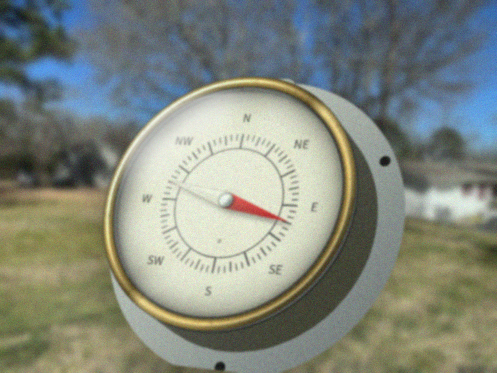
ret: 105,°
